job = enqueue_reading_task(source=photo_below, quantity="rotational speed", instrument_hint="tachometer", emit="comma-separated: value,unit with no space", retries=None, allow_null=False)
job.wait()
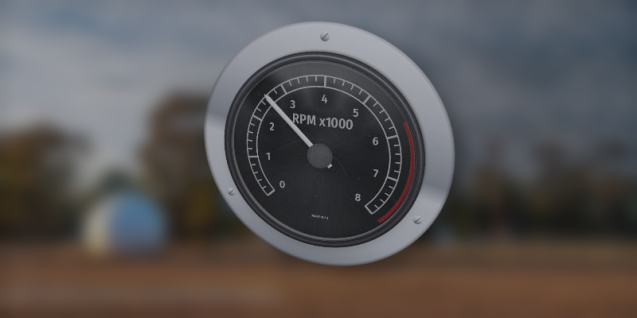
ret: 2600,rpm
